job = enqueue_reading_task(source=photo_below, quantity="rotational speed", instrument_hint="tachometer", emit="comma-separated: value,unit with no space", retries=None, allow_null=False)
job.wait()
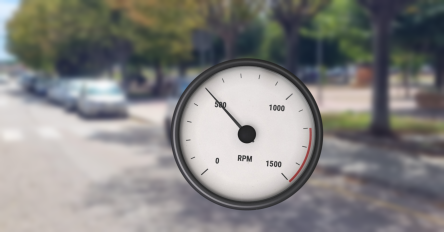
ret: 500,rpm
